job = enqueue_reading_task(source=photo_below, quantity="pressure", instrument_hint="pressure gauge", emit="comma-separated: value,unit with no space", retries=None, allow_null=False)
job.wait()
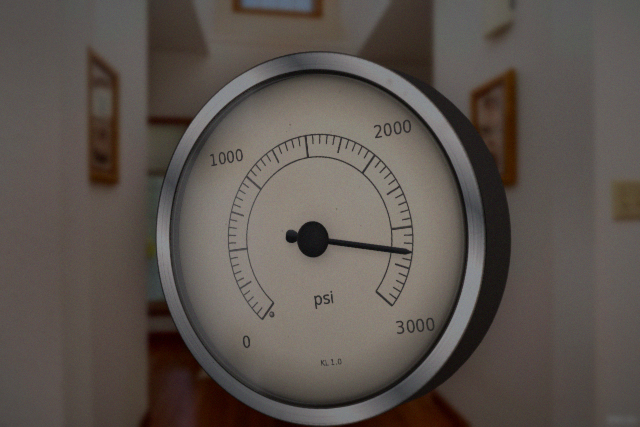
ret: 2650,psi
